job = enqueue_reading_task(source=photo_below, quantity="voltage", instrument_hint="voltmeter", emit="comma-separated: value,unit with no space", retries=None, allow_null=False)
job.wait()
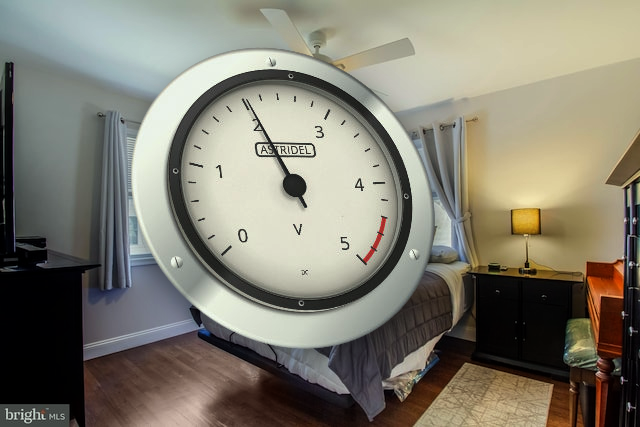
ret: 2,V
